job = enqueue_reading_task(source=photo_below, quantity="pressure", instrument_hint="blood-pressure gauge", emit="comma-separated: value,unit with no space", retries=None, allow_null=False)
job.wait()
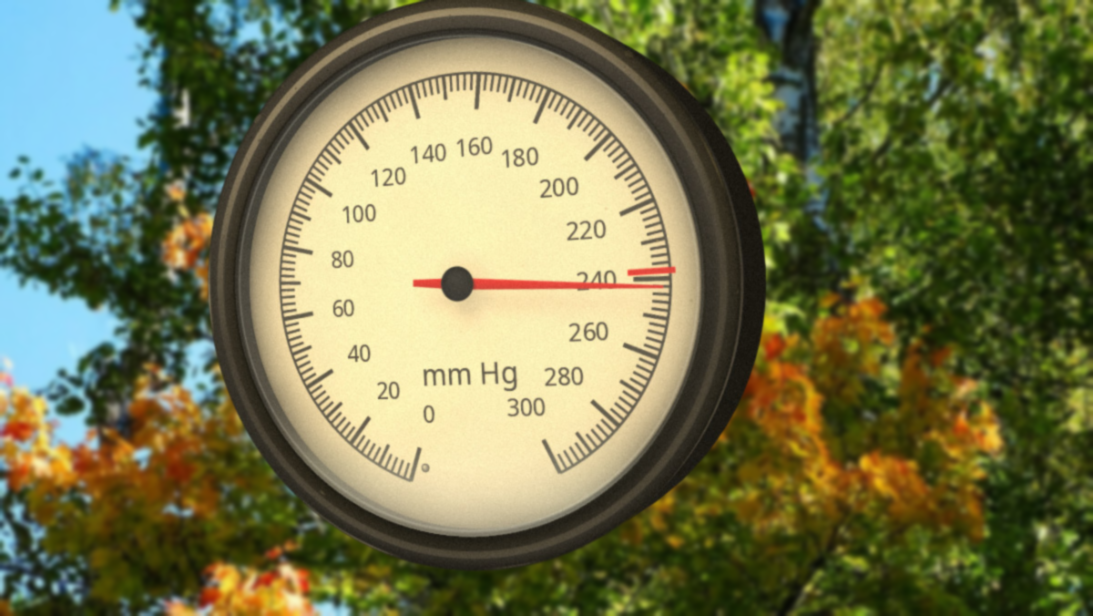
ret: 242,mmHg
